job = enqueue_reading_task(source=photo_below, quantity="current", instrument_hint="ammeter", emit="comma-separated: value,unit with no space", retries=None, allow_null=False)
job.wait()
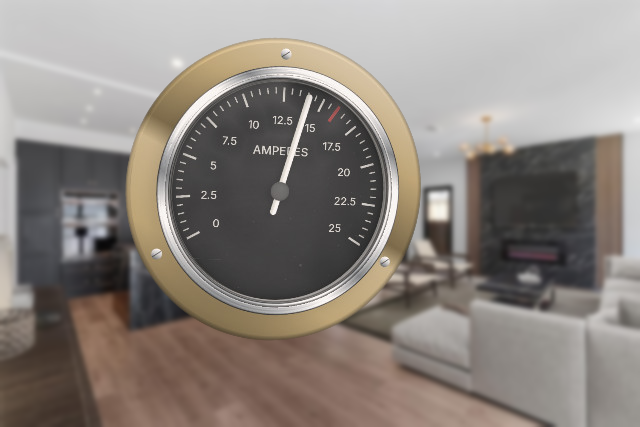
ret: 14,A
